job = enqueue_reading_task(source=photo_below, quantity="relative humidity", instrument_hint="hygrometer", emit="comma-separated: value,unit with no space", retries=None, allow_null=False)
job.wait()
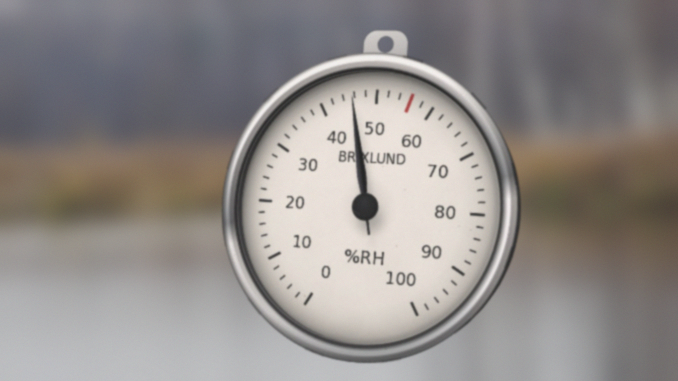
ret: 46,%
